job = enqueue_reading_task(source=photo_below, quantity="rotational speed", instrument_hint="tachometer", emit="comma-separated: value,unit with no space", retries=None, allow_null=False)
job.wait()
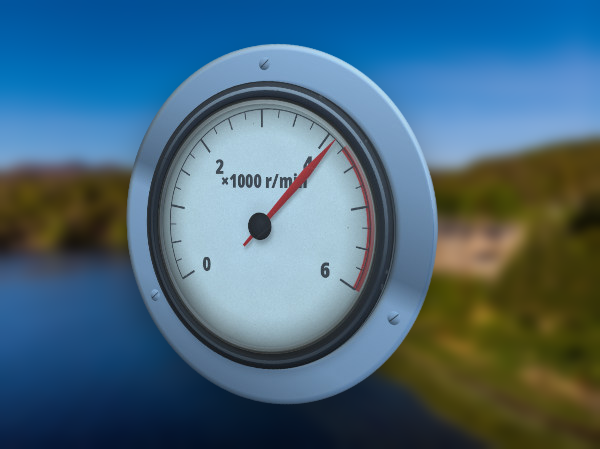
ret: 4125,rpm
